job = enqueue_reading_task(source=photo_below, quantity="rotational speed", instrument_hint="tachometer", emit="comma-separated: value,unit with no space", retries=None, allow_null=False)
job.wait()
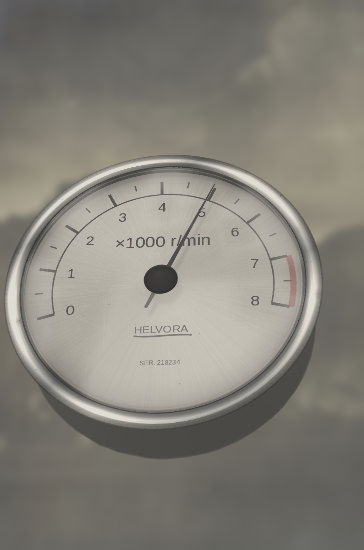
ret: 5000,rpm
